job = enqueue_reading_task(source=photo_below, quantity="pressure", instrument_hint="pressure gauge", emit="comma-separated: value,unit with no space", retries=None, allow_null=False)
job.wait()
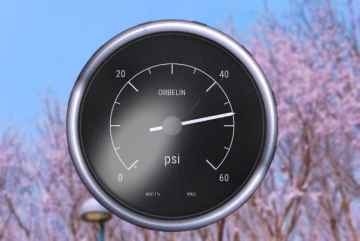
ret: 47.5,psi
